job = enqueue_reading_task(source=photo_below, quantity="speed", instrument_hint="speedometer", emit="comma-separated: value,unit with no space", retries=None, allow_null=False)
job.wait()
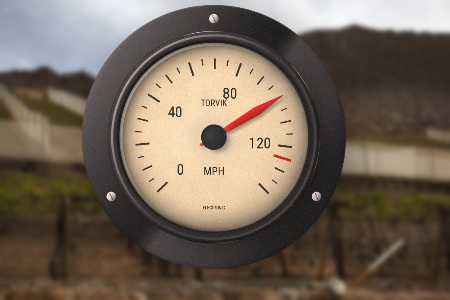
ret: 100,mph
